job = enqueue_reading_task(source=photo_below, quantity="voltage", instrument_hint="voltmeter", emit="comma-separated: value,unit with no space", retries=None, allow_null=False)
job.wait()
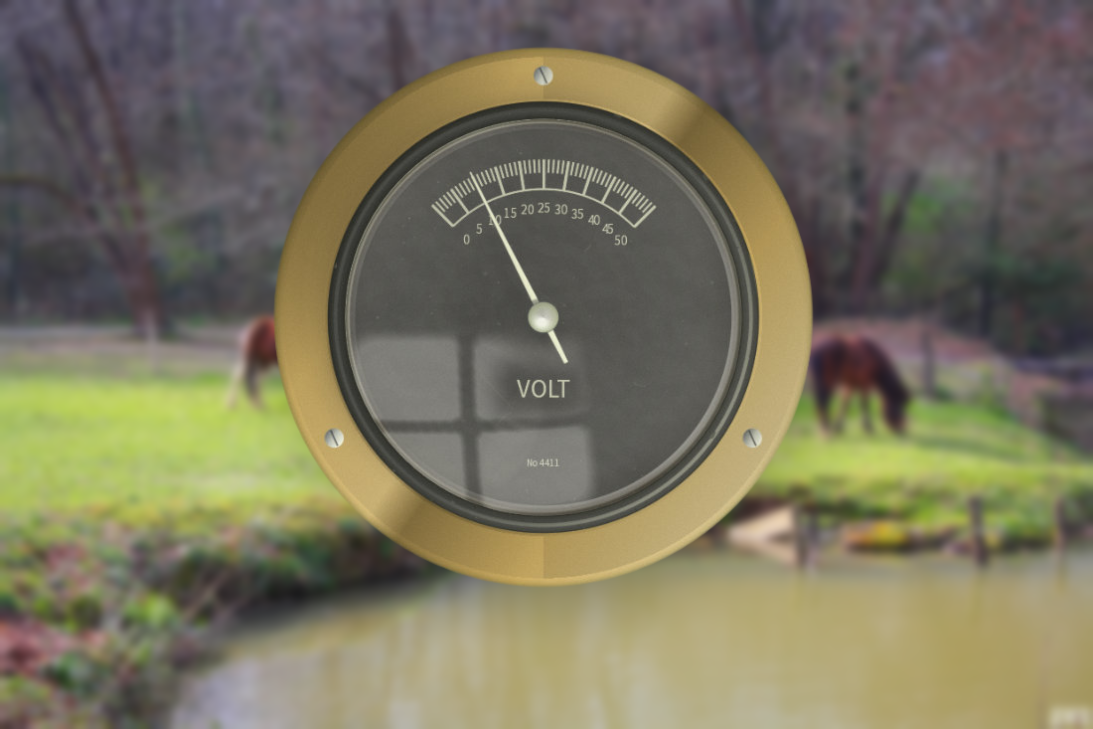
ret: 10,V
